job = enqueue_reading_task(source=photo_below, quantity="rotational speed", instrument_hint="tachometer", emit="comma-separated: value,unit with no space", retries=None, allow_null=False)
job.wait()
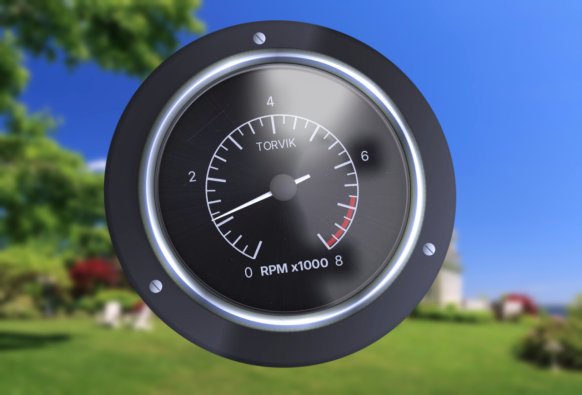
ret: 1125,rpm
